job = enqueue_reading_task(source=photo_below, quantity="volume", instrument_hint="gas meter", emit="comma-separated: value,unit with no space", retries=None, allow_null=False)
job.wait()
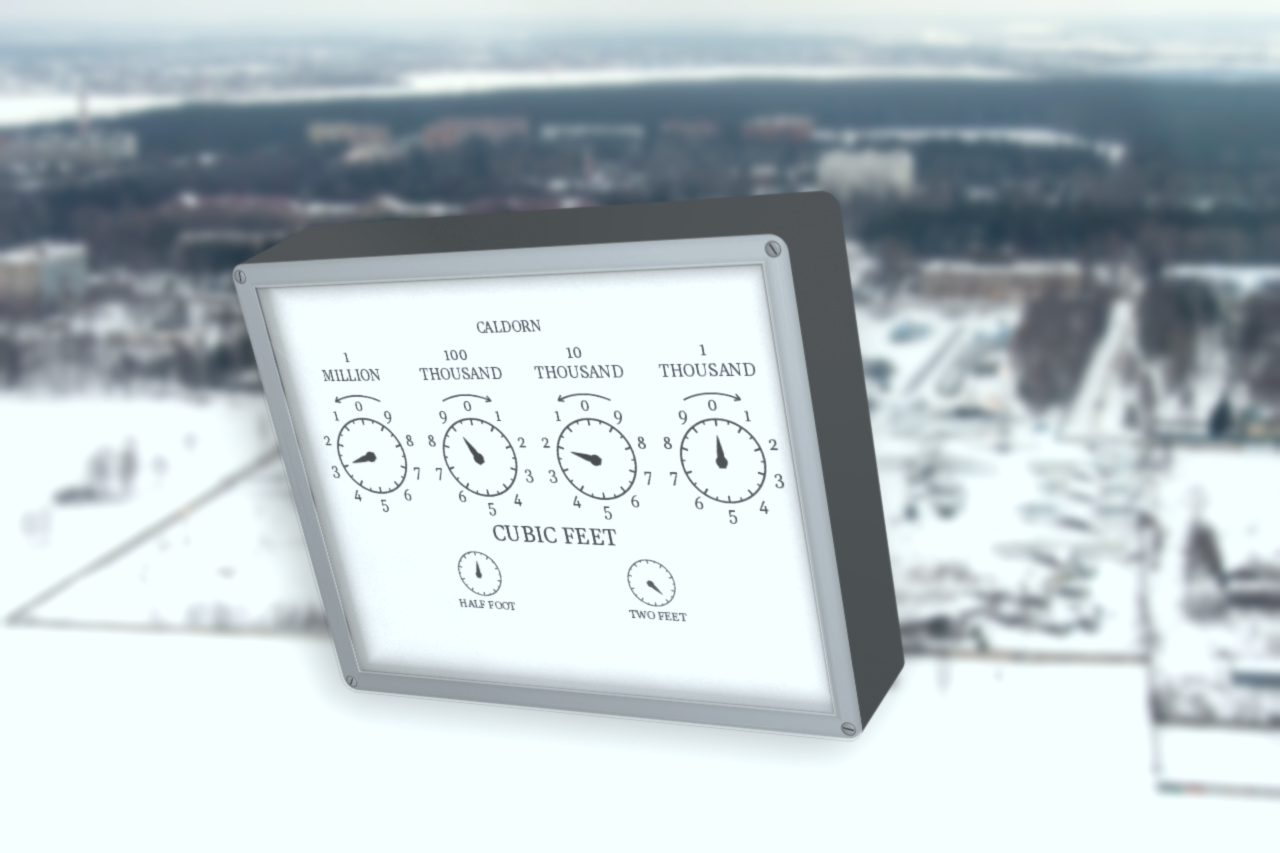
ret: 292000,ft³
